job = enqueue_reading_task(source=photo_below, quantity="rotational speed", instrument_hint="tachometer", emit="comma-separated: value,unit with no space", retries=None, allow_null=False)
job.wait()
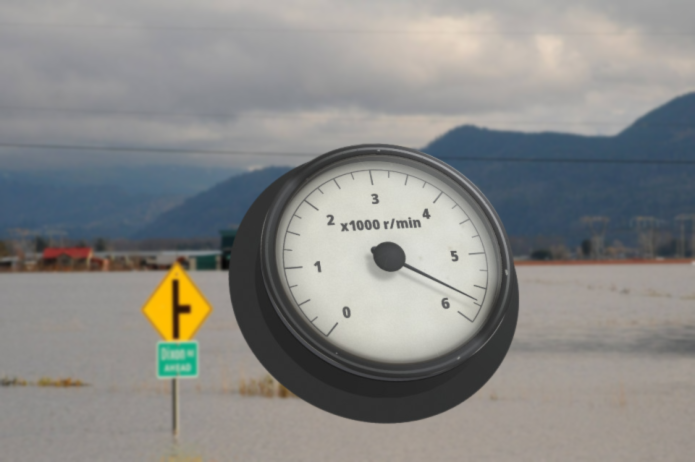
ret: 5750,rpm
